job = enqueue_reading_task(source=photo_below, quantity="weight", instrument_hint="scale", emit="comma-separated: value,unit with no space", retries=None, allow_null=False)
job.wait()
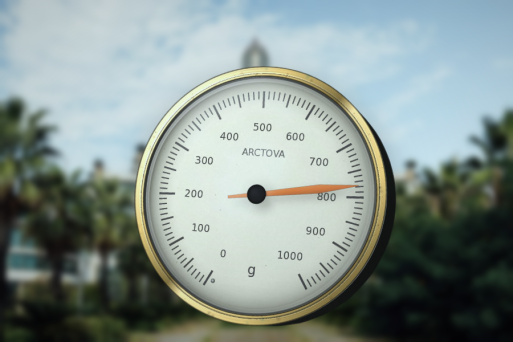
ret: 780,g
